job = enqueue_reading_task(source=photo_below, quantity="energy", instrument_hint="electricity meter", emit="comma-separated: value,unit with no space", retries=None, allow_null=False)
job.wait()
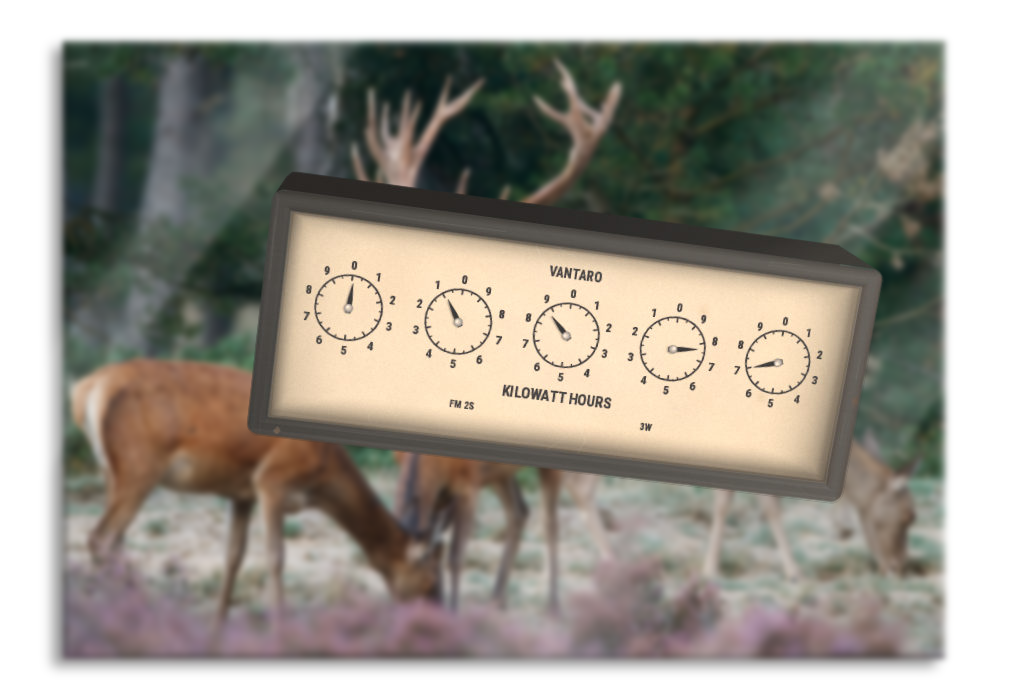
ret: 877,kWh
